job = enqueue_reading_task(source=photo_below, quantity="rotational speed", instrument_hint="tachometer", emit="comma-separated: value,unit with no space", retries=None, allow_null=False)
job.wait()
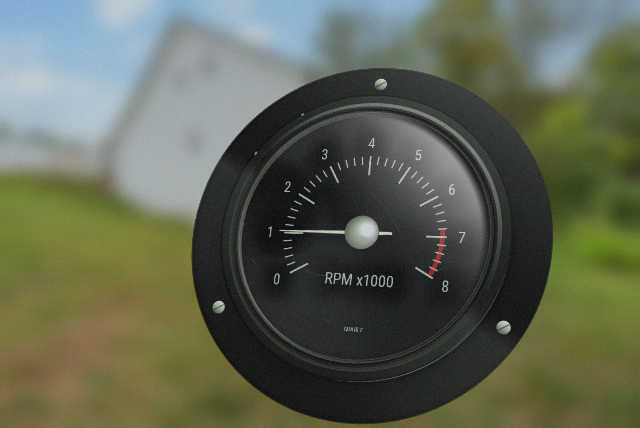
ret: 1000,rpm
